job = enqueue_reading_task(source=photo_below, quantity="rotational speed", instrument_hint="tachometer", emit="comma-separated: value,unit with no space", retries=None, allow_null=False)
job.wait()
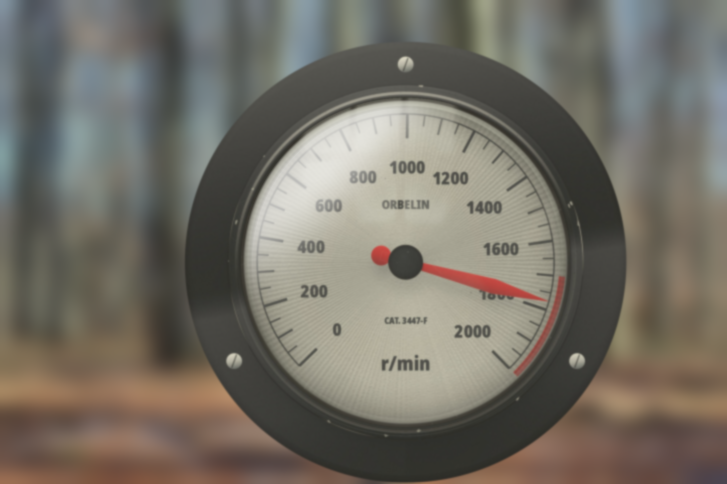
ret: 1775,rpm
